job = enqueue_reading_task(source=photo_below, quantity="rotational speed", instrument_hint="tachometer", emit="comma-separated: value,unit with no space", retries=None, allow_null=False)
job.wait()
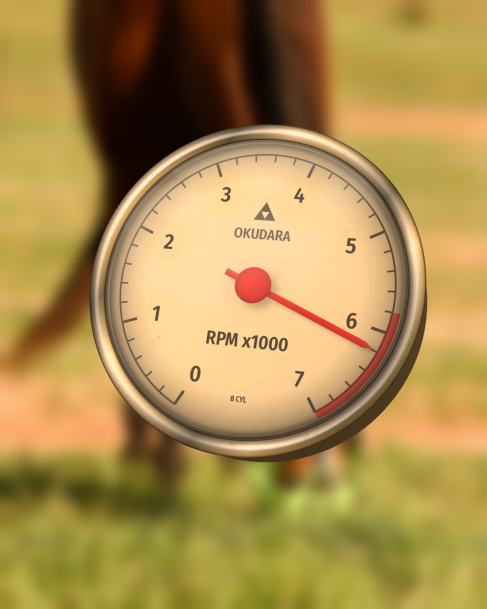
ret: 6200,rpm
